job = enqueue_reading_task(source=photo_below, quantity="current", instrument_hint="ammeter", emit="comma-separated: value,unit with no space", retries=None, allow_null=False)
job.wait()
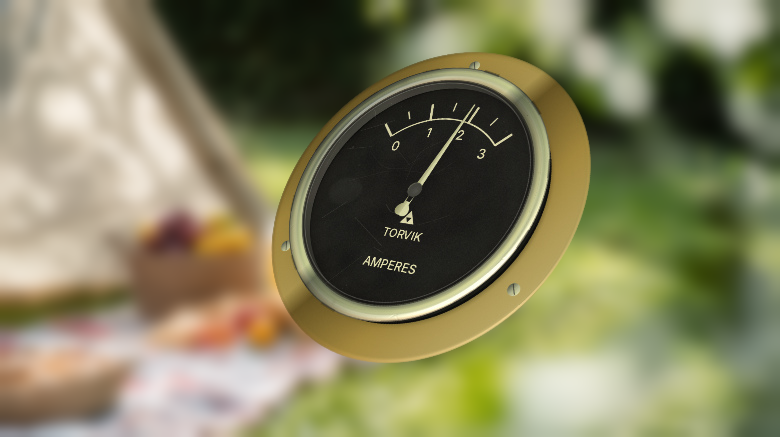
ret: 2,A
